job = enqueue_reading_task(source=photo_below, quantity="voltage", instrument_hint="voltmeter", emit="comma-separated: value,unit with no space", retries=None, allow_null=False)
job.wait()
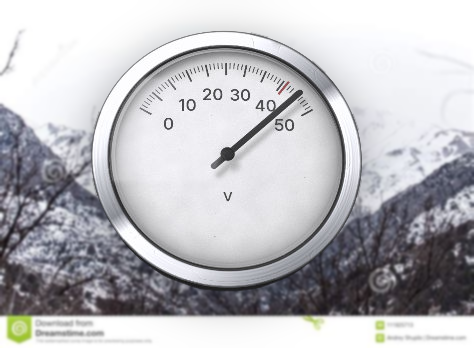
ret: 45,V
